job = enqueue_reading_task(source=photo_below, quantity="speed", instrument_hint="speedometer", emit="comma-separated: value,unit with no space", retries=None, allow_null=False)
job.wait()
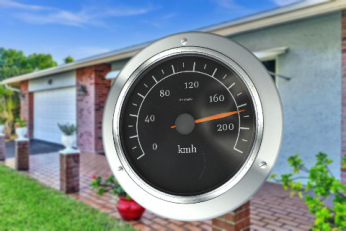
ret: 185,km/h
